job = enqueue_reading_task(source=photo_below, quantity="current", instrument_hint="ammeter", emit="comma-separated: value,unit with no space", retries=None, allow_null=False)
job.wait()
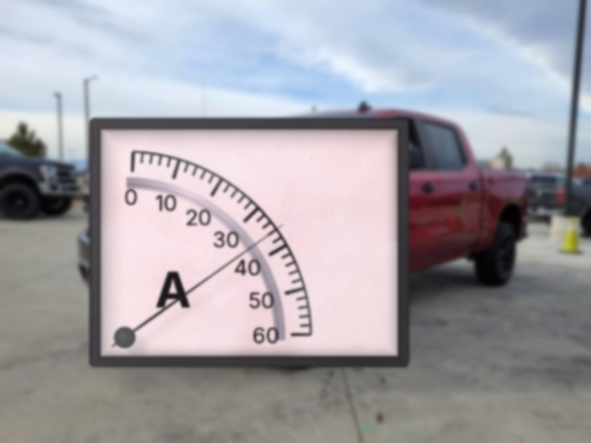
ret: 36,A
